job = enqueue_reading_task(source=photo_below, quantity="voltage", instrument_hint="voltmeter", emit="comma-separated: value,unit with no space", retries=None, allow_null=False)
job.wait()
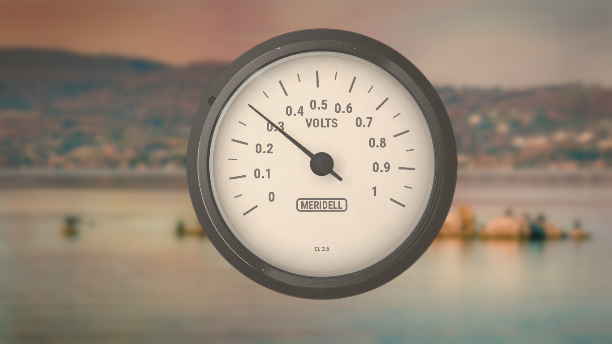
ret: 0.3,V
